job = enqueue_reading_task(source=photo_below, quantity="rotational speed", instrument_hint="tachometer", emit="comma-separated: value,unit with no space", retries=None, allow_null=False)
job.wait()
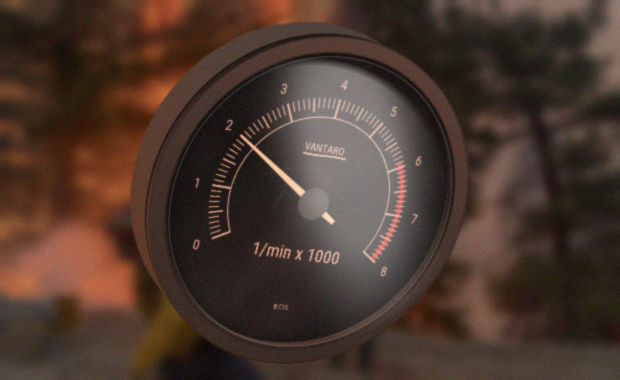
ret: 2000,rpm
